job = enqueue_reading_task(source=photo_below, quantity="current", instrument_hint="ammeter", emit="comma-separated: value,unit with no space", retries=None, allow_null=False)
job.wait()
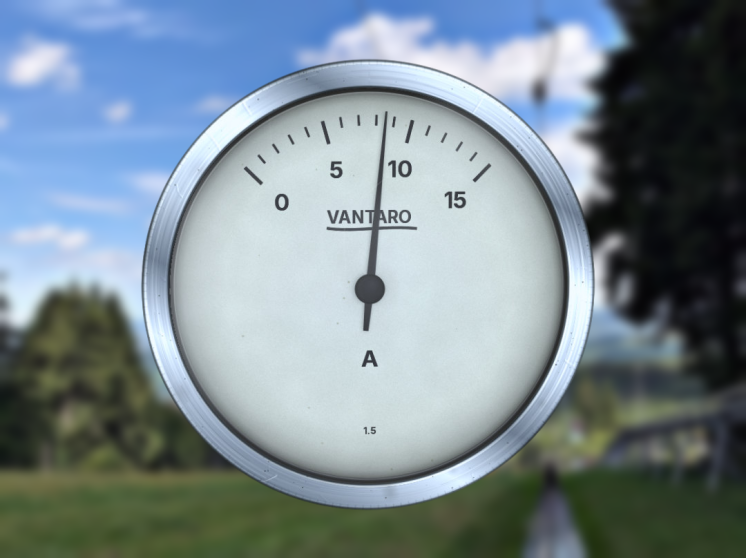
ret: 8.5,A
